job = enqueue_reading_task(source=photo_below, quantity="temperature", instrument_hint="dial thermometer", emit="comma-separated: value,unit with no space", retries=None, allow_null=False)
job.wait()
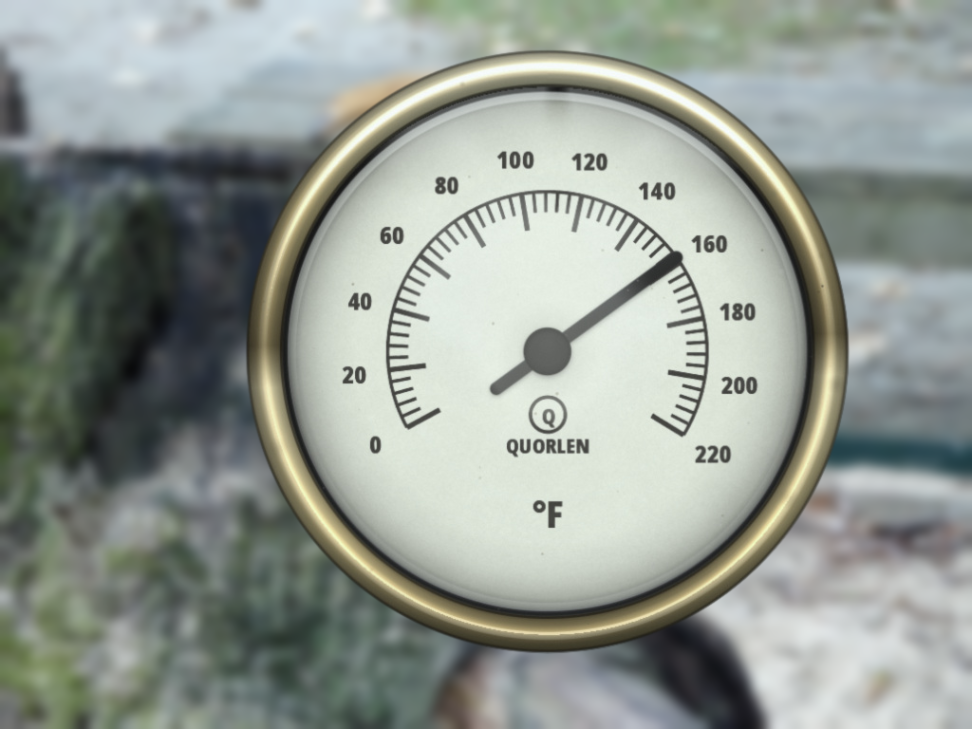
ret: 158,°F
